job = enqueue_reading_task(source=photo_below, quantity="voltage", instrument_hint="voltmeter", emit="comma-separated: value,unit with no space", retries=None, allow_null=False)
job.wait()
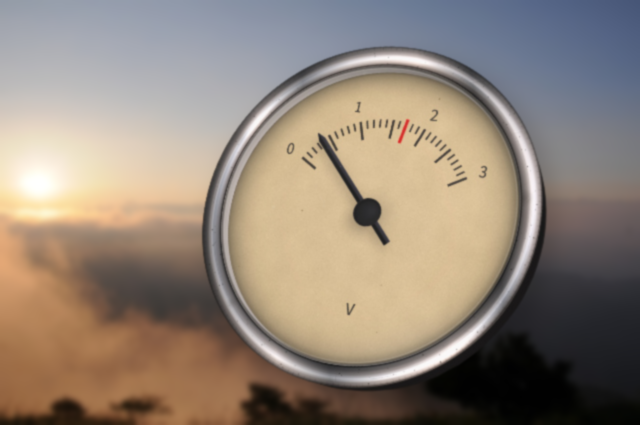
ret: 0.4,V
